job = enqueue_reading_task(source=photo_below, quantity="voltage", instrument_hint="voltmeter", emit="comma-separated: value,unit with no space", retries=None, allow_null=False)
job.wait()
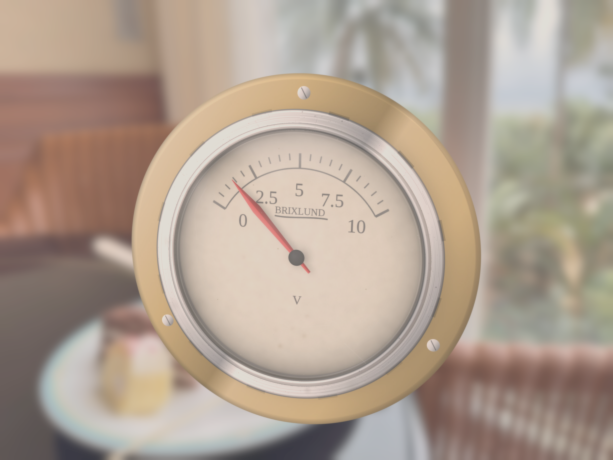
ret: 1.5,V
